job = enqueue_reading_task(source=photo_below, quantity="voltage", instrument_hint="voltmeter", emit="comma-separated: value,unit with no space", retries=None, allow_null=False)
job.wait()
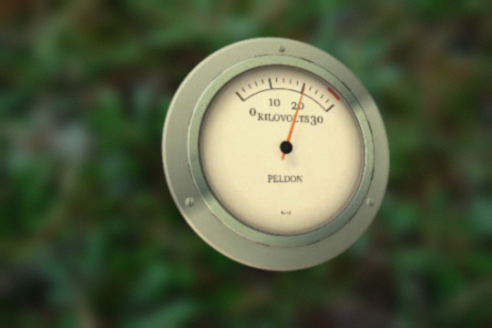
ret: 20,kV
